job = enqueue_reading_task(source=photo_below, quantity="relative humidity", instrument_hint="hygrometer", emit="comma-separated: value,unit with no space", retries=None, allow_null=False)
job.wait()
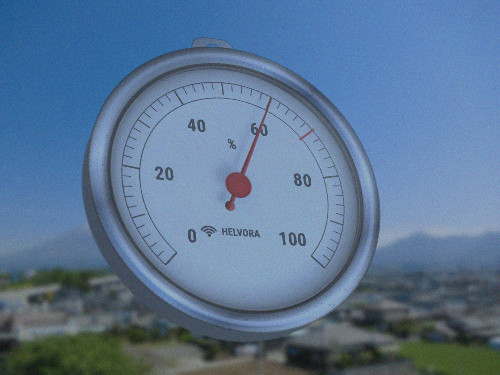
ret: 60,%
